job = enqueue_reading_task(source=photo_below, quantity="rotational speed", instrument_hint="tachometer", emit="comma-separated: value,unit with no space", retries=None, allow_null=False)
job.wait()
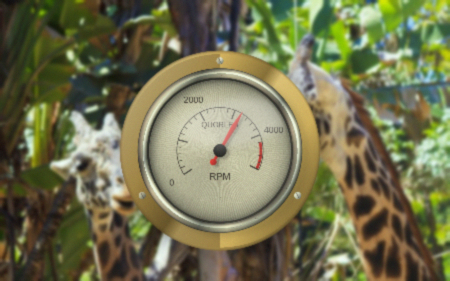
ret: 3200,rpm
